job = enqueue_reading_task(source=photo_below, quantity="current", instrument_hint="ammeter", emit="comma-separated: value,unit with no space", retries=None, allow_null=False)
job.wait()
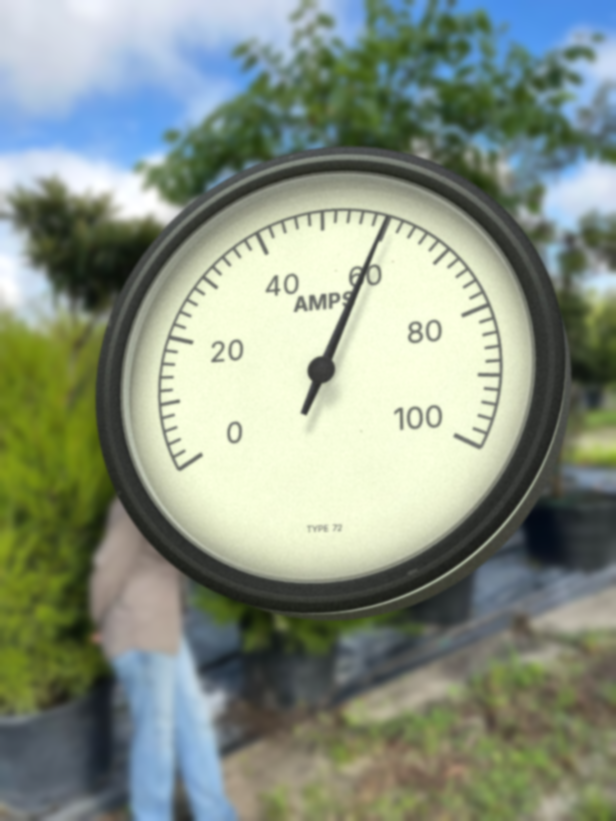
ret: 60,A
